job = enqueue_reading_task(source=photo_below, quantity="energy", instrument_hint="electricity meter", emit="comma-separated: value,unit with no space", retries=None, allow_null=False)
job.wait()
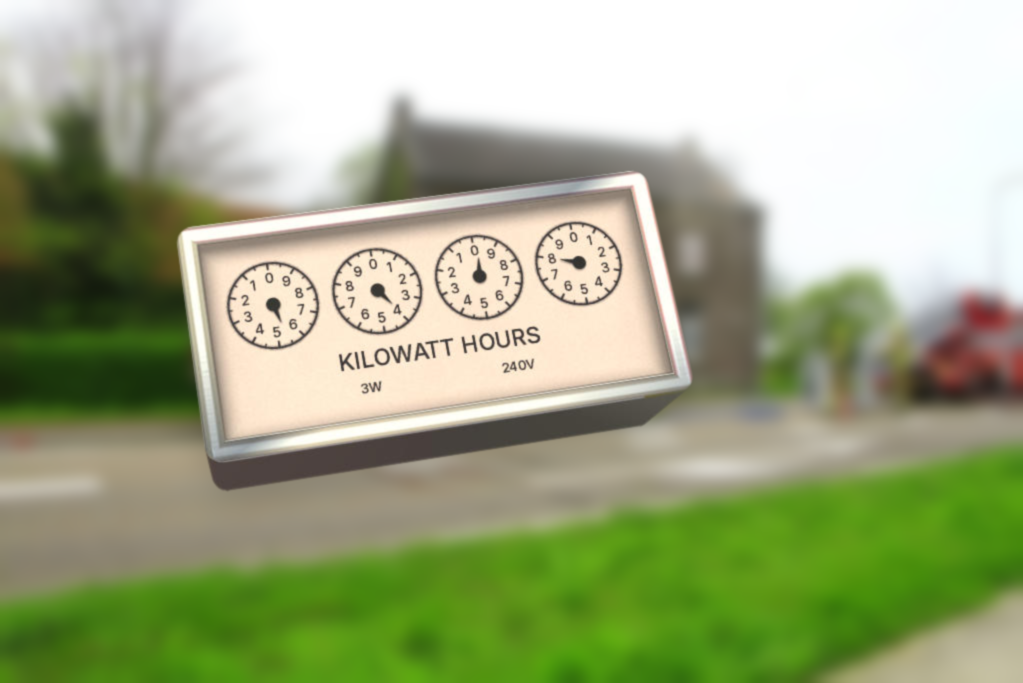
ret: 5398,kWh
